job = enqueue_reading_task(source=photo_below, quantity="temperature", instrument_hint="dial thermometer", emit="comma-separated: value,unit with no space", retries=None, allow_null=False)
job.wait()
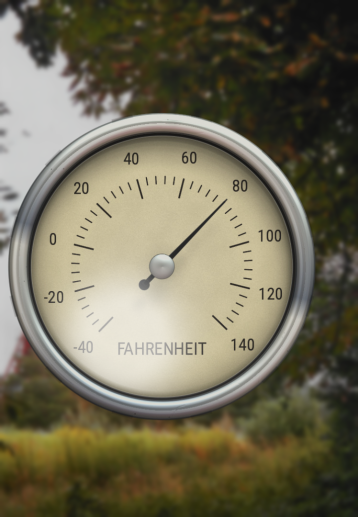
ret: 80,°F
